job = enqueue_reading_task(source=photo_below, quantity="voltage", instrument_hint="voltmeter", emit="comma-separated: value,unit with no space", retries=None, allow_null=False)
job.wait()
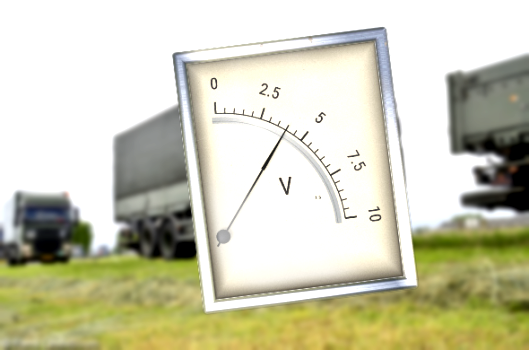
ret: 4,V
